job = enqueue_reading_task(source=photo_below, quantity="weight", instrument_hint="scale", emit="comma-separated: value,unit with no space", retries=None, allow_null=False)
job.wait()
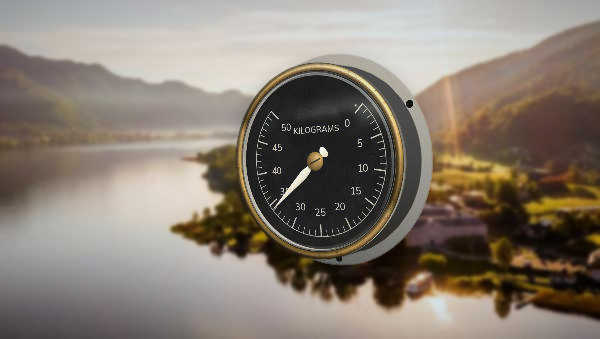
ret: 34,kg
